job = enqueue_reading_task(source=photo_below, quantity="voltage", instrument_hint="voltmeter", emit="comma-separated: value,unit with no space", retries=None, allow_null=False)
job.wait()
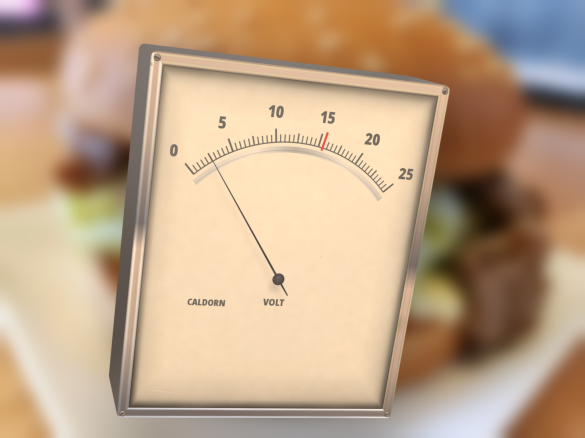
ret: 2.5,V
